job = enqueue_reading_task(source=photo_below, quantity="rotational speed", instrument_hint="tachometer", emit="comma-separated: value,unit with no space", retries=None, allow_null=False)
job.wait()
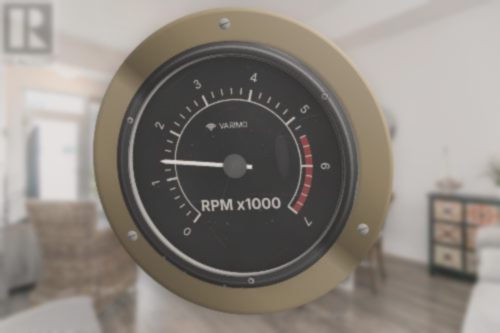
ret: 1400,rpm
